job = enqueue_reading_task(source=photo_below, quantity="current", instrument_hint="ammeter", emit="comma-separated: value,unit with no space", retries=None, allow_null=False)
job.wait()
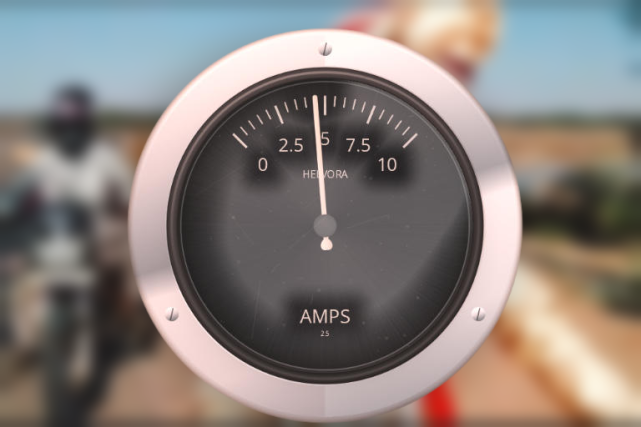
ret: 4.5,A
